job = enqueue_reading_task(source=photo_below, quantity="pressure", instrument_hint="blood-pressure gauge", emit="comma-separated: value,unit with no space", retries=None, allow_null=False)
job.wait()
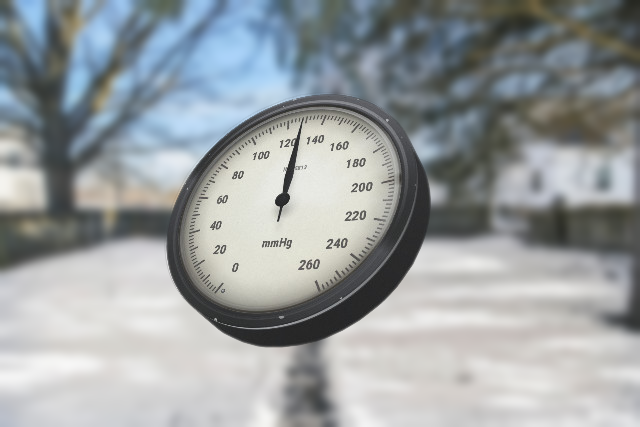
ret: 130,mmHg
